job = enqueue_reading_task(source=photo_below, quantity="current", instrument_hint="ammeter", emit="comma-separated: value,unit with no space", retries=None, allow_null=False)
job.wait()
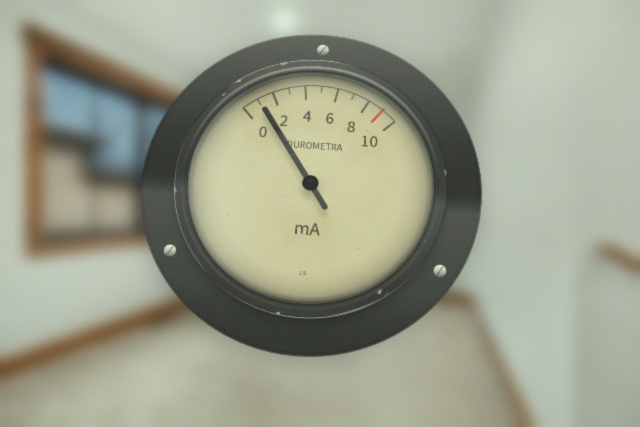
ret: 1,mA
